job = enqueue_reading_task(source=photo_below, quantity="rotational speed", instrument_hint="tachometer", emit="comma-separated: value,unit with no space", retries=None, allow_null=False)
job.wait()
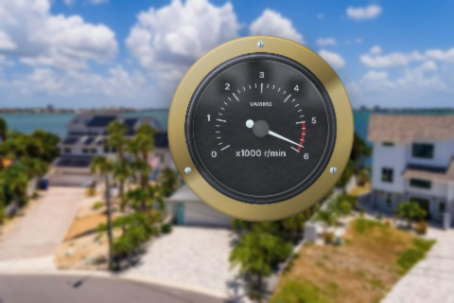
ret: 5800,rpm
